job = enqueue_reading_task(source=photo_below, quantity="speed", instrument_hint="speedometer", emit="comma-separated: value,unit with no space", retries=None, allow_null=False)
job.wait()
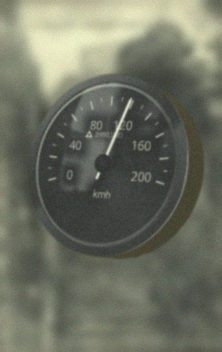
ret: 120,km/h
